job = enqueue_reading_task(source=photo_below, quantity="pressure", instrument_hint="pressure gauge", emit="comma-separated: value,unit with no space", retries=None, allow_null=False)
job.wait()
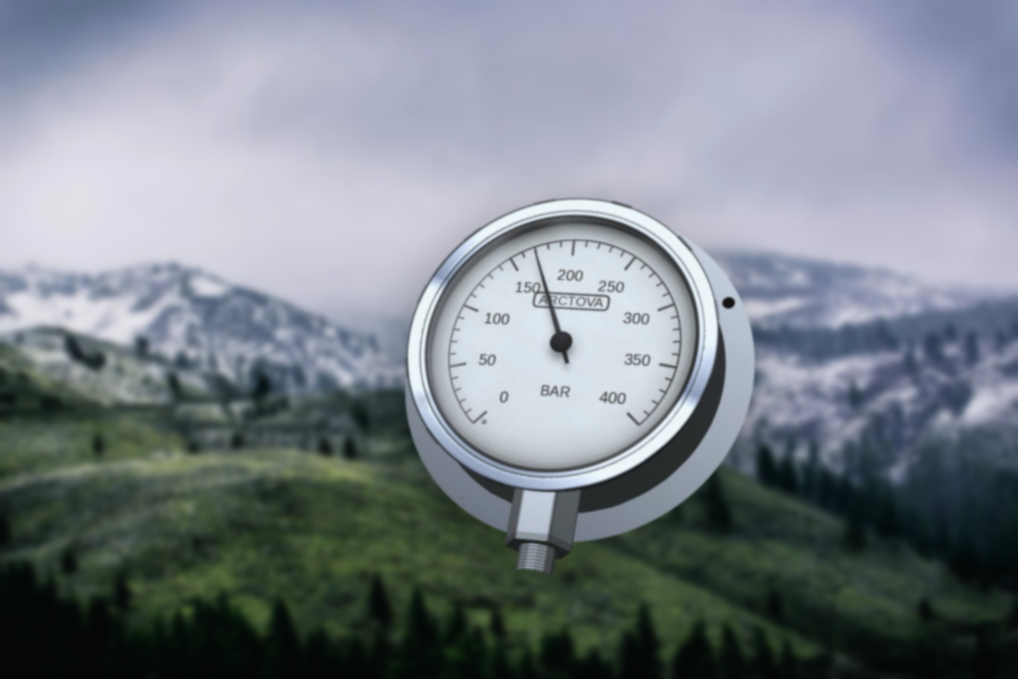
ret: 170,bar
